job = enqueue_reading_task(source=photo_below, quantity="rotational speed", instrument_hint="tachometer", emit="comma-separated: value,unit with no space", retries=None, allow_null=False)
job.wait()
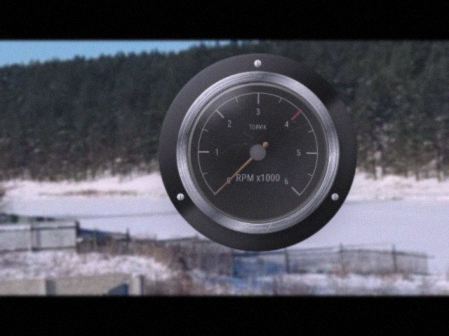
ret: 0,rpm
